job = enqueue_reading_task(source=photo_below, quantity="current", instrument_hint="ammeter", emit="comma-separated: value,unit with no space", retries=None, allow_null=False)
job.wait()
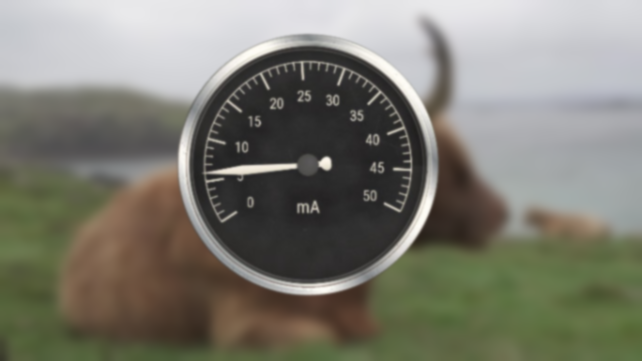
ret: 6,mA
